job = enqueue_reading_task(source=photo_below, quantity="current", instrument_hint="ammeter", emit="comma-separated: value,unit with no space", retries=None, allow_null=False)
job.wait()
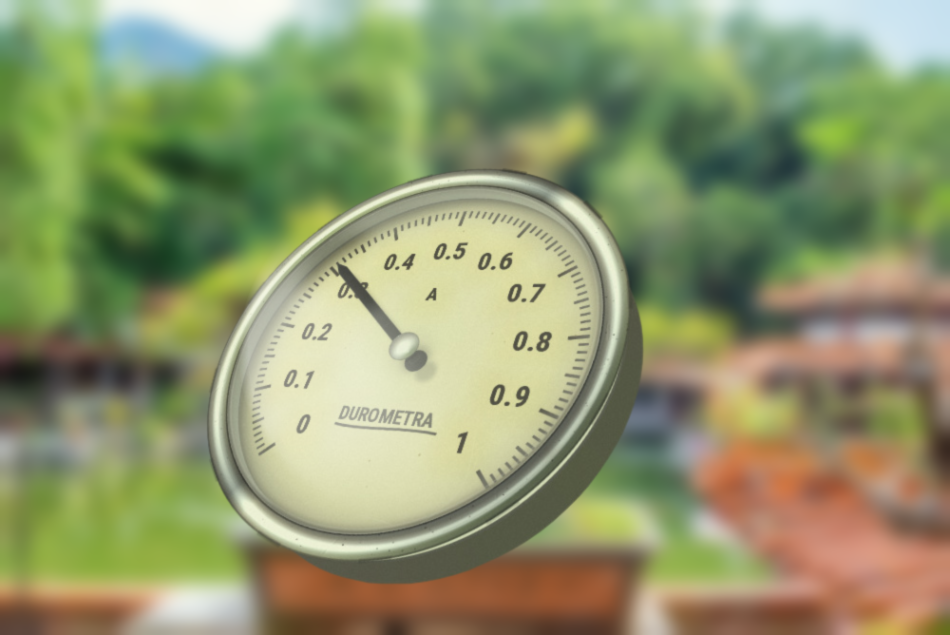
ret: 0.31,A
